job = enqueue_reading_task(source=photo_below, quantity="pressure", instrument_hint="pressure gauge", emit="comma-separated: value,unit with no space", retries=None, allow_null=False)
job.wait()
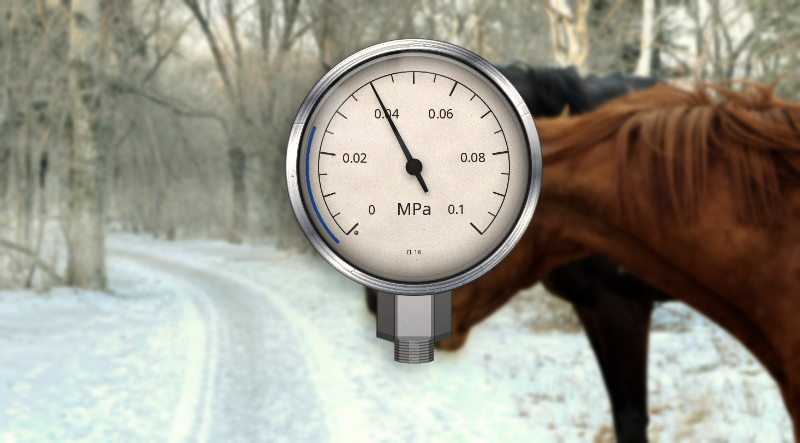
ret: 0.04,MPa
